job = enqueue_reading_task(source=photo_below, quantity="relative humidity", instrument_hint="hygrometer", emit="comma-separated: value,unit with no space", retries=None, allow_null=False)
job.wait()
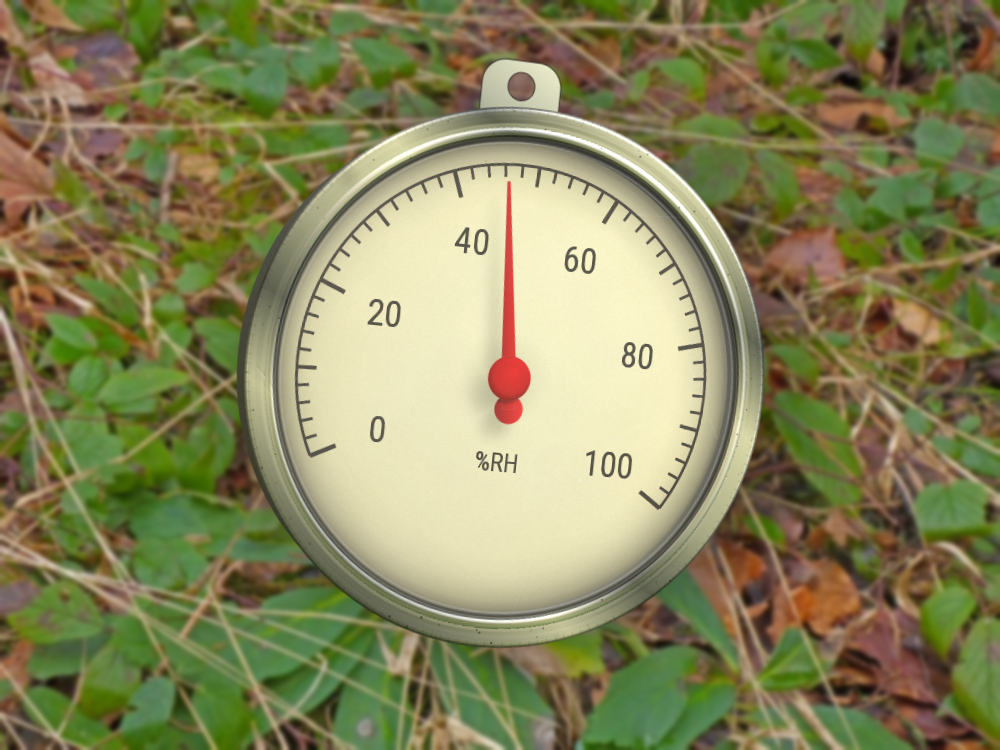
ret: 46,%
